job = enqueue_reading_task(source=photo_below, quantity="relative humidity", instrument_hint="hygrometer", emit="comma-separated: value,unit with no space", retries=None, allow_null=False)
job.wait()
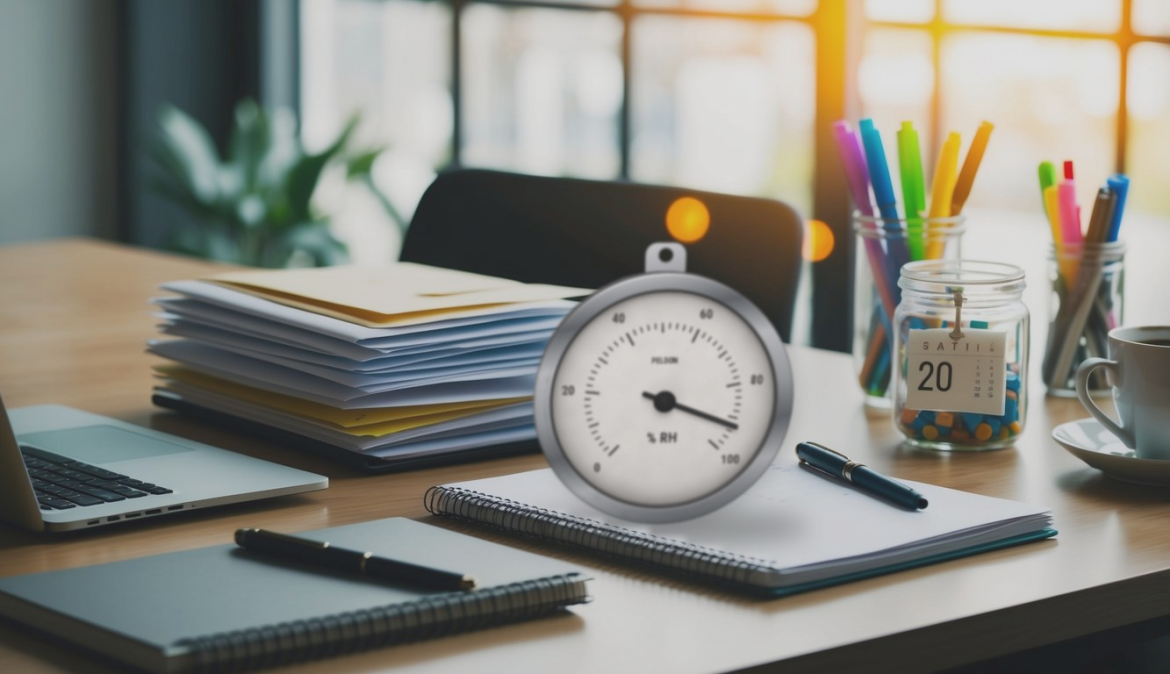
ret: 92,%
